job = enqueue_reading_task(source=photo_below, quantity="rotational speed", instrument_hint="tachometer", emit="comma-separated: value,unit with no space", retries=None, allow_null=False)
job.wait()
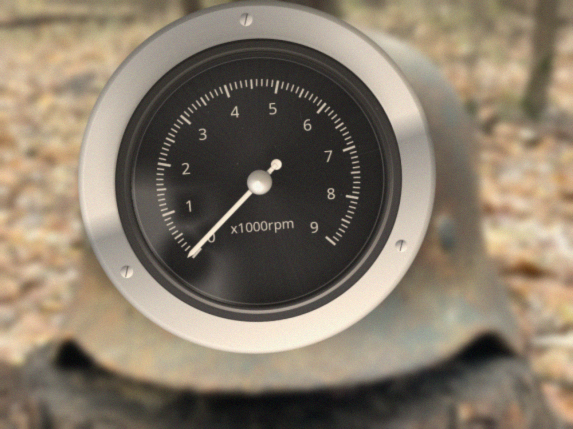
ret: 100,rpm
